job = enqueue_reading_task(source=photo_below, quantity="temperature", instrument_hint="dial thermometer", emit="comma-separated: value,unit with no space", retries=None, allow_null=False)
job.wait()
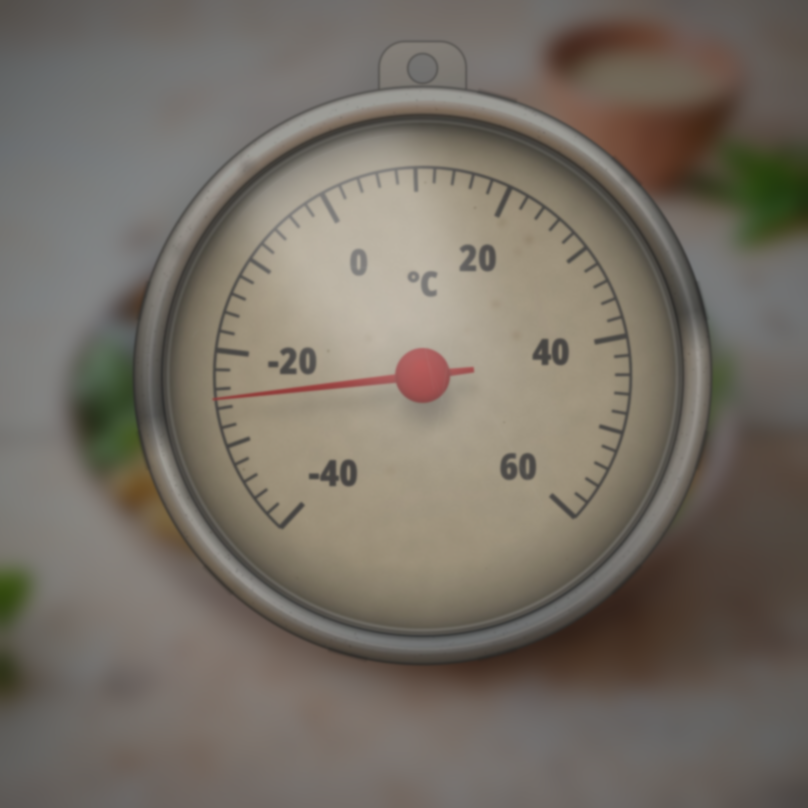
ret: -25,°C
